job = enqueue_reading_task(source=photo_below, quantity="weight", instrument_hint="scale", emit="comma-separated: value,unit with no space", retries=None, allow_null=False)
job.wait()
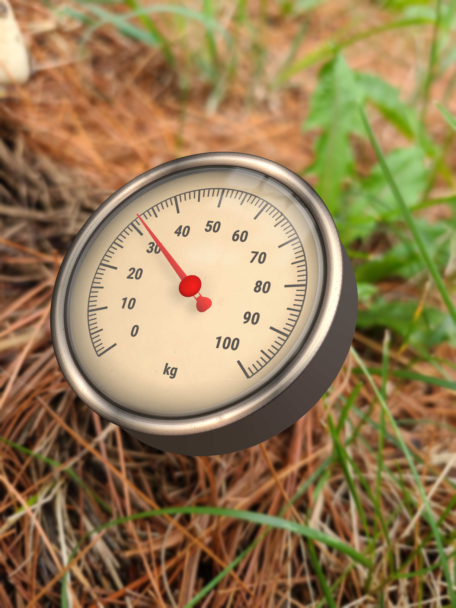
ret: 32,kg
